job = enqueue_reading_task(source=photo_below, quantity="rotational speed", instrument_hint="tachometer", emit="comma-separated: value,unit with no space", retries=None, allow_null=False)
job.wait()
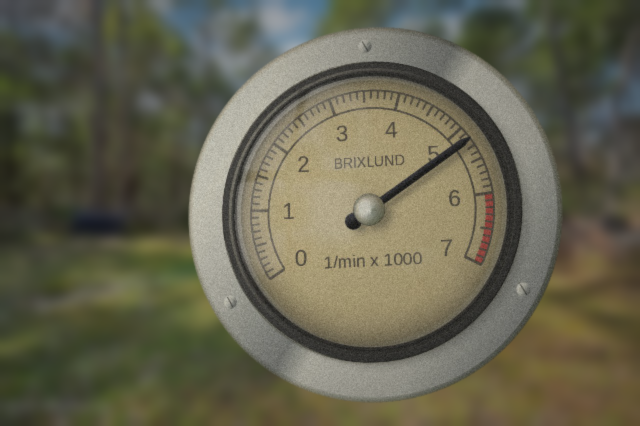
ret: 5200,rpm
